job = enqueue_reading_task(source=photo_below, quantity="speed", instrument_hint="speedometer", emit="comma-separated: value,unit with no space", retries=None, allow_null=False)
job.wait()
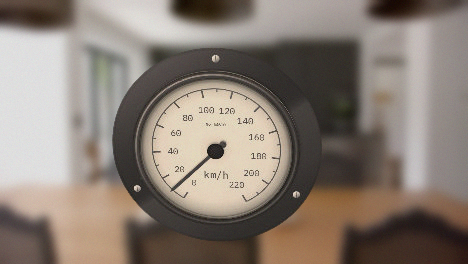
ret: 10,km/h
